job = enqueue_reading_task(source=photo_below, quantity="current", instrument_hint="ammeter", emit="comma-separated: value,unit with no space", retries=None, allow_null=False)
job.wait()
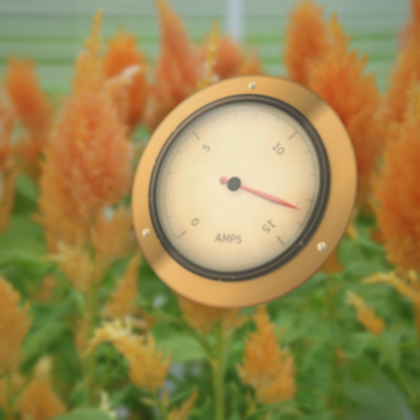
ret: 13.5,A
